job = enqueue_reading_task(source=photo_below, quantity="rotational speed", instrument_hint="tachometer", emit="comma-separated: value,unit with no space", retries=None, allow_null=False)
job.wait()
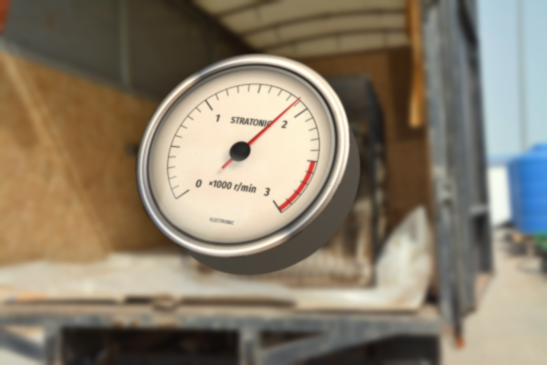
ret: 1900,rpm
